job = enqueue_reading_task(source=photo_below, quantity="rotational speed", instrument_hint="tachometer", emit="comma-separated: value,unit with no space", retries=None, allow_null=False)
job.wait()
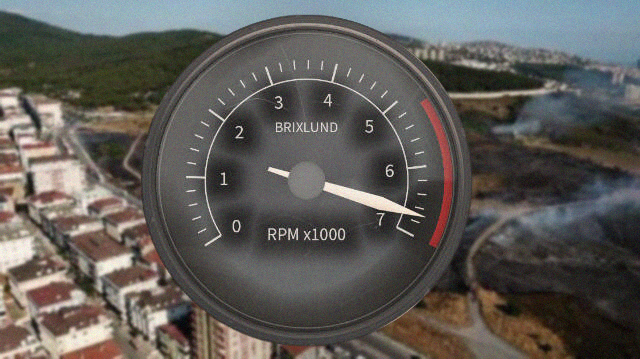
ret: 6700,rpm
